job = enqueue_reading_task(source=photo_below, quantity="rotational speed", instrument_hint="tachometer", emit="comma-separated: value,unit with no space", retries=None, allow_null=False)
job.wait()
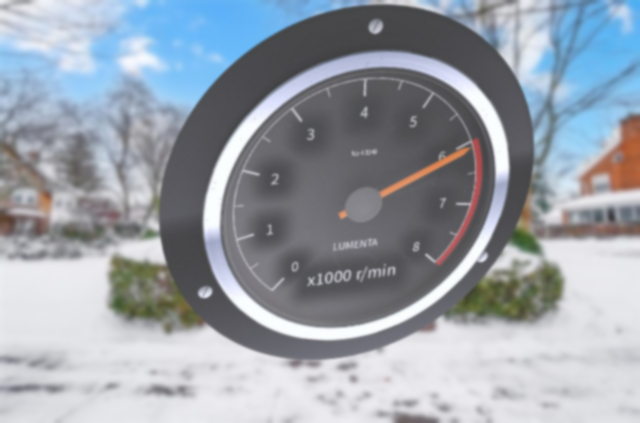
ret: 6000,rpm
